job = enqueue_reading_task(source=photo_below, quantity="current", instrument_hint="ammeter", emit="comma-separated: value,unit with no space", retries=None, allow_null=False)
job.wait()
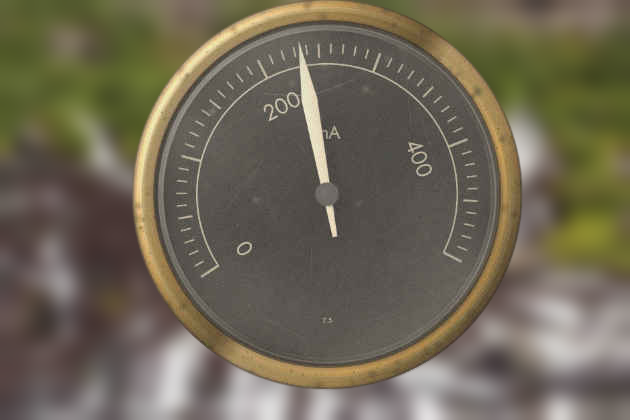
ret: 235,mA
